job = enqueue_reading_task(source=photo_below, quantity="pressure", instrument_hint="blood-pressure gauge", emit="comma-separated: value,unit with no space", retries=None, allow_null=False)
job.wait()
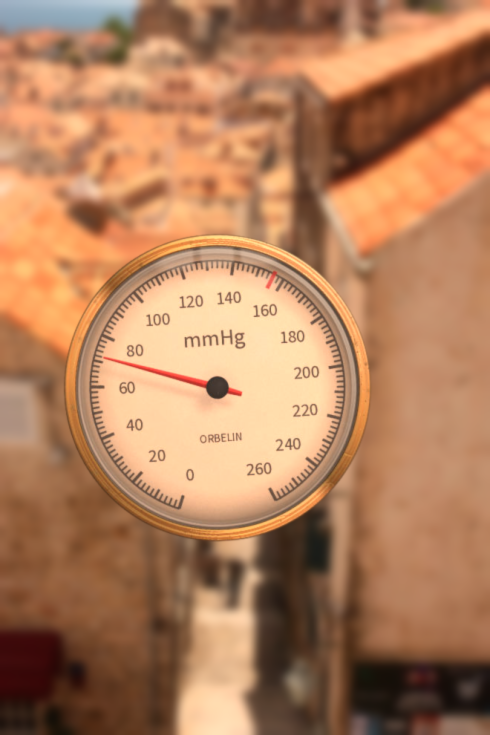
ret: 72,mmHg
